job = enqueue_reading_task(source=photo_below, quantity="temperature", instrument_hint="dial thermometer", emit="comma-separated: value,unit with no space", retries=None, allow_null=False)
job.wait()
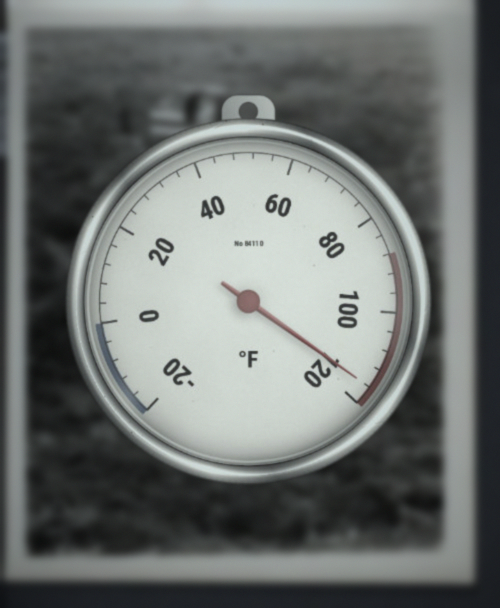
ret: 116,°F
